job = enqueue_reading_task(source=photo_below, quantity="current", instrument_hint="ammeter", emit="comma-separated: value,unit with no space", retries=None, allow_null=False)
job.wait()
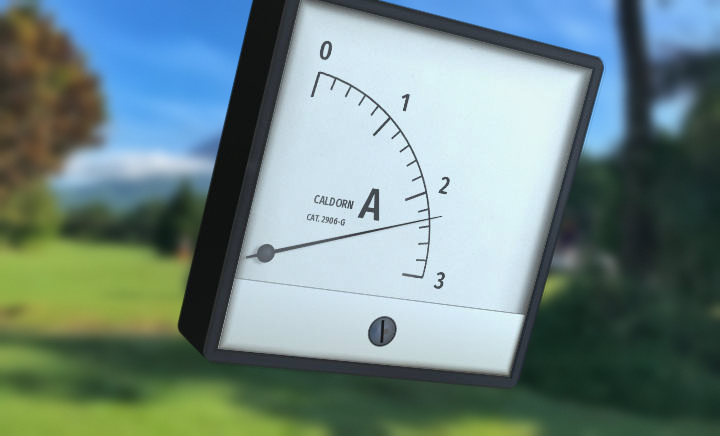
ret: 2.3,A
